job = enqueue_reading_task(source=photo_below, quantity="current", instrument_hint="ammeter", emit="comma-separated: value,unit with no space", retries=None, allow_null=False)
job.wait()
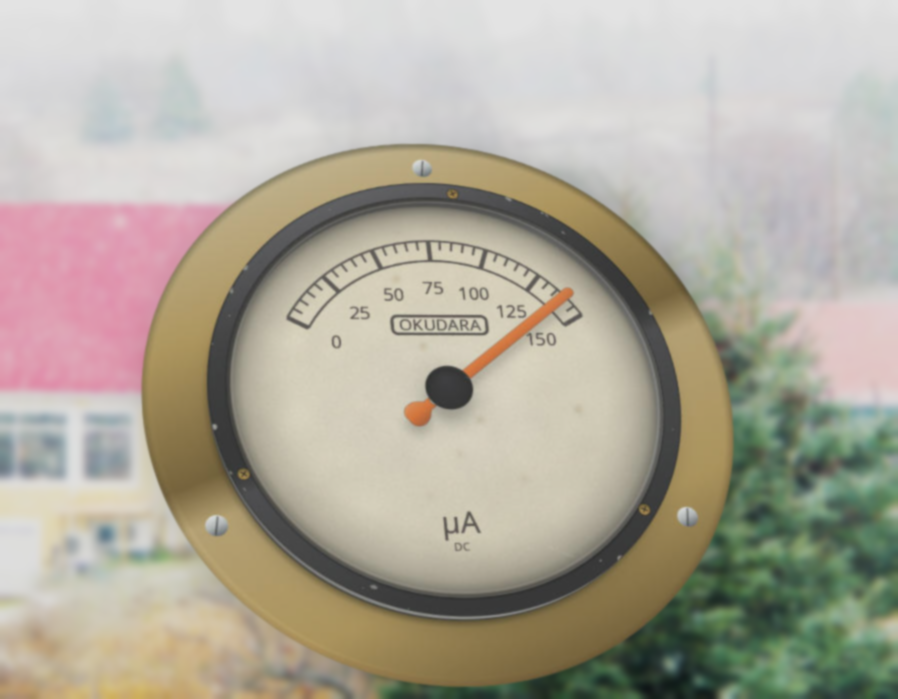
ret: 140,µA
